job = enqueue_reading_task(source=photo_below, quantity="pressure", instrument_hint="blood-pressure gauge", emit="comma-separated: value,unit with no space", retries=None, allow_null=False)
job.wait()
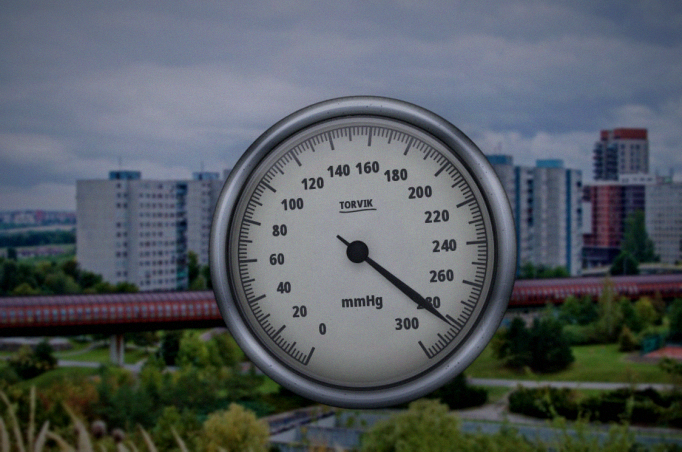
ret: 282,mmHg
